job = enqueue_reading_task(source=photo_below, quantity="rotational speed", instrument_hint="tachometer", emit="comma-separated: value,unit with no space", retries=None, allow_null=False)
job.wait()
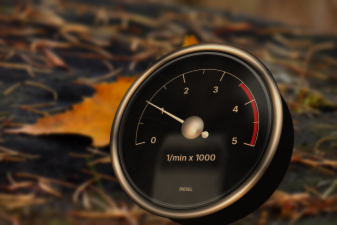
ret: 1000,rpm
